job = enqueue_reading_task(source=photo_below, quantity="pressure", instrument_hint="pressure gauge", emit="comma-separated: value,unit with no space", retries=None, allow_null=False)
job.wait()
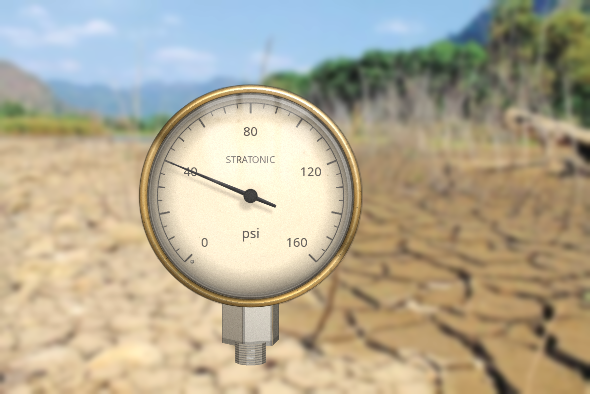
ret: 40,psi
